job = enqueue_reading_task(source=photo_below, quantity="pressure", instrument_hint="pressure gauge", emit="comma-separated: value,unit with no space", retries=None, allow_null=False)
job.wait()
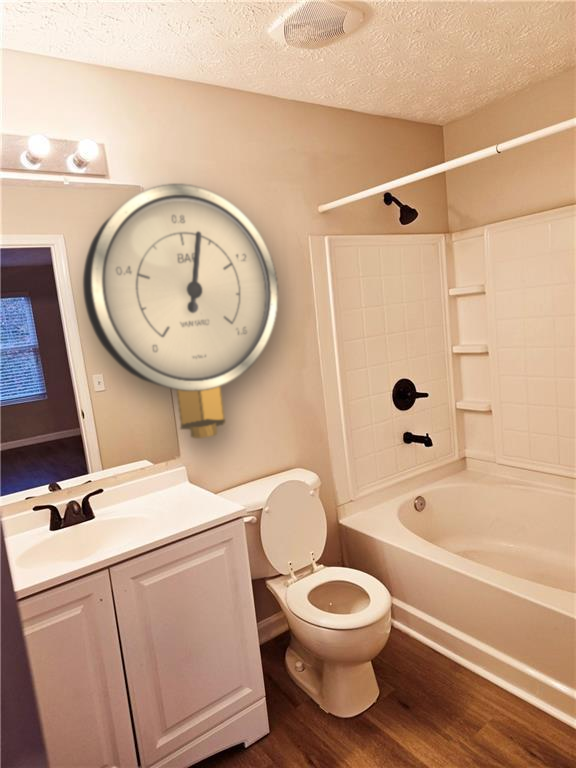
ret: 0.9,bar
